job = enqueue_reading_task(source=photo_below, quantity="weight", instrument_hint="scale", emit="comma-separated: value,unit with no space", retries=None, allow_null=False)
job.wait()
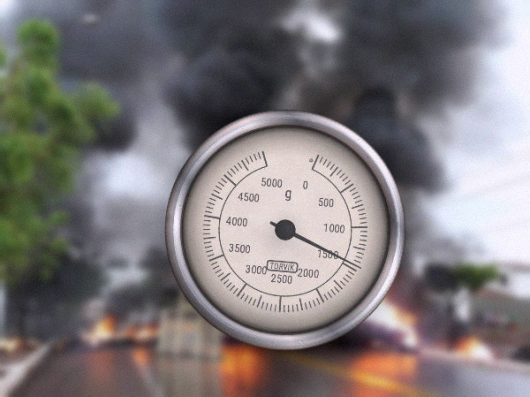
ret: 1450,g
